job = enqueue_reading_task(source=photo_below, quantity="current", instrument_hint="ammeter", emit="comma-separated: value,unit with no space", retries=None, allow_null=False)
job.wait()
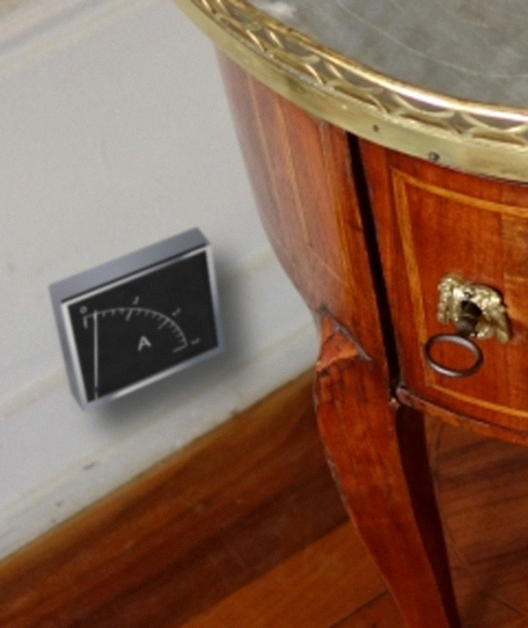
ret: 0.2,A
